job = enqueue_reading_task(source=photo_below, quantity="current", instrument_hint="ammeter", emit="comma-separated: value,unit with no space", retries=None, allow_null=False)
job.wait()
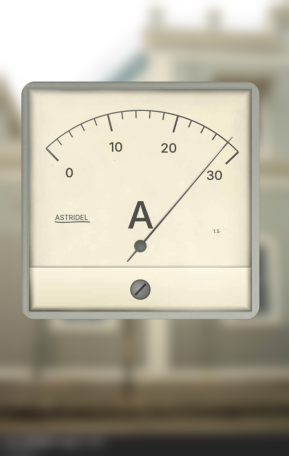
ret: 28,A
